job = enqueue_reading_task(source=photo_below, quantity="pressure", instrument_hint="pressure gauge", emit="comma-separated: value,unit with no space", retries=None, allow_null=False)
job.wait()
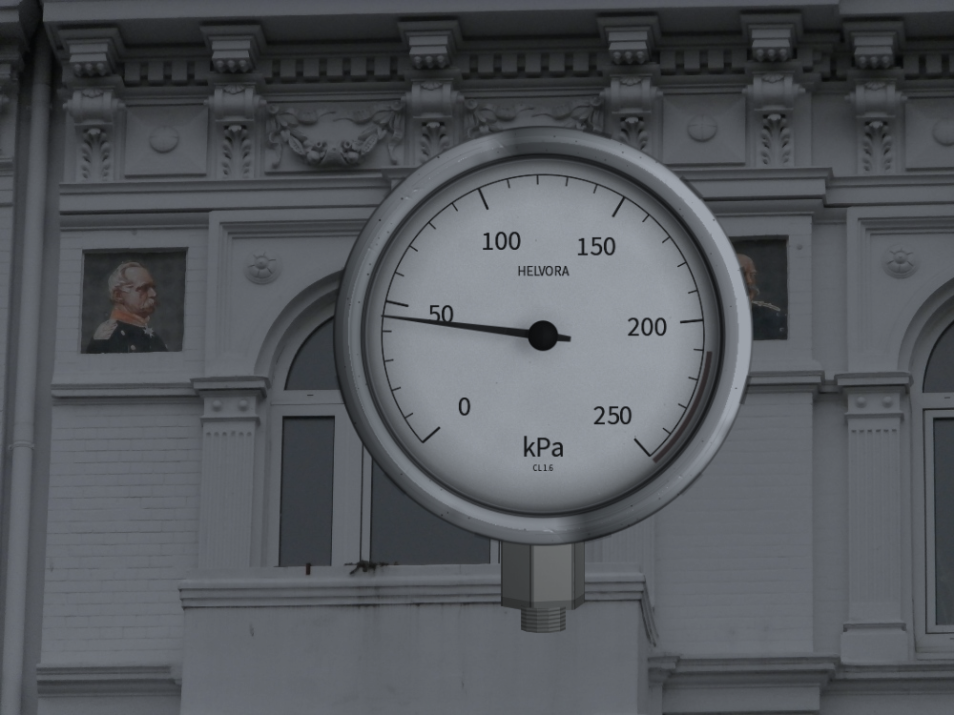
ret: 45,kPa
